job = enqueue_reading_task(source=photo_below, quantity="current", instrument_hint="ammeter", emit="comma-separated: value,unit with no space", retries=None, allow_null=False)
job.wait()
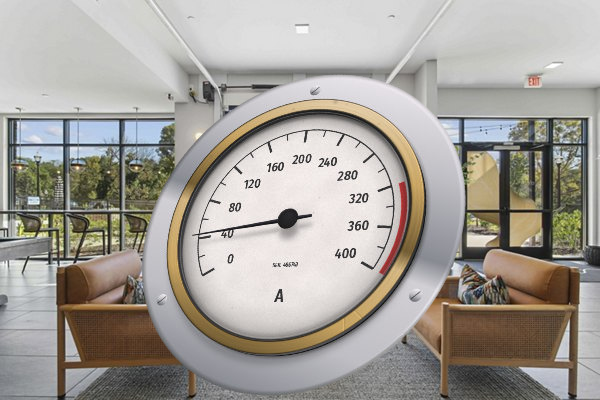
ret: 40,A
